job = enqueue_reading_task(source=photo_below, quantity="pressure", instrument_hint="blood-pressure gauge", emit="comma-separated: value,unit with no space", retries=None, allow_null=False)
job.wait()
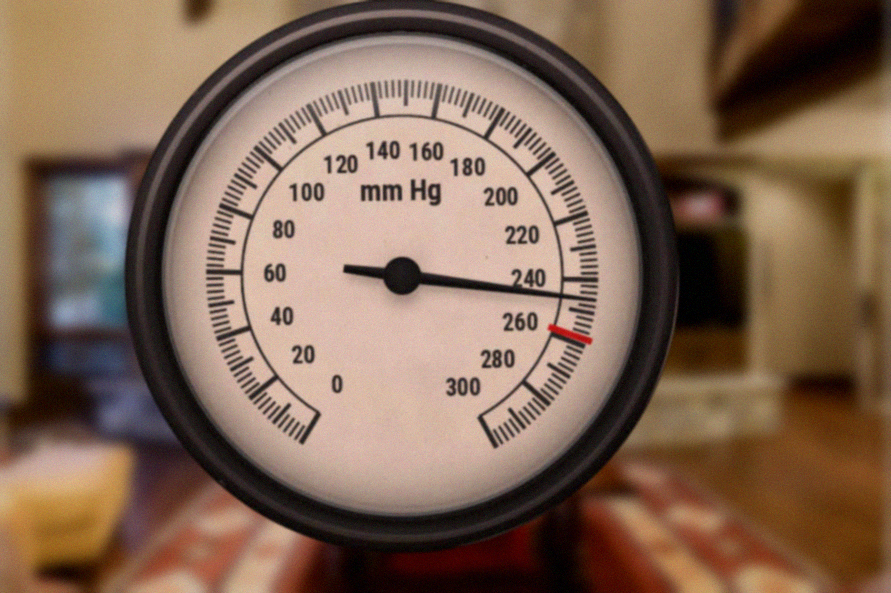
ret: 246,mmHg
